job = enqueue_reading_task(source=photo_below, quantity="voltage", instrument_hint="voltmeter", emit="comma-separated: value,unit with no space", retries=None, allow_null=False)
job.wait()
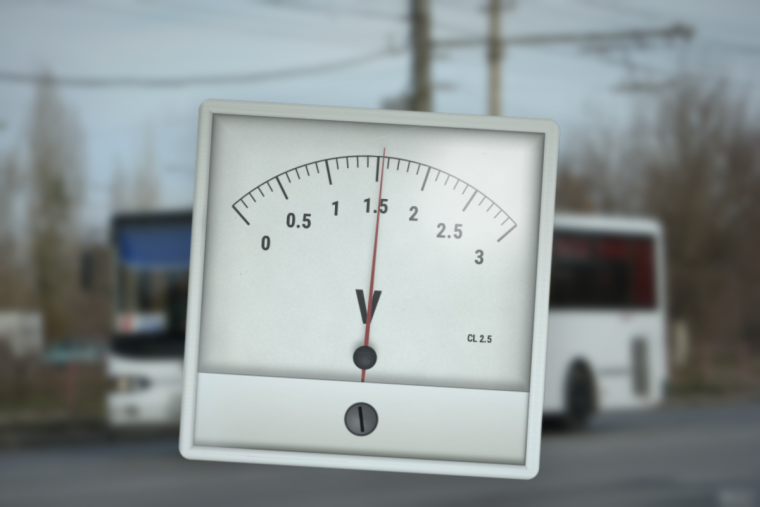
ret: 1.55,V
